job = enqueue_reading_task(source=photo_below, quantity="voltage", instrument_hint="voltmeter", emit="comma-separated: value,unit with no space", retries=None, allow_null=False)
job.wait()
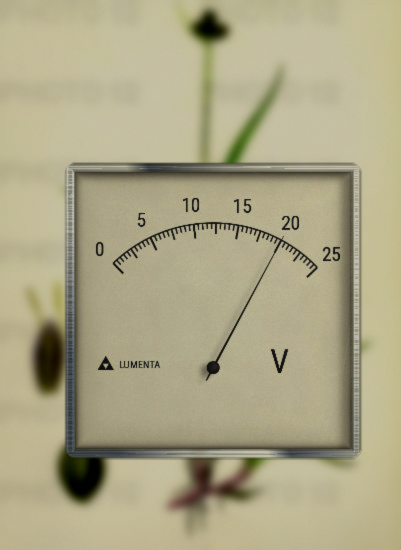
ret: 20,V
